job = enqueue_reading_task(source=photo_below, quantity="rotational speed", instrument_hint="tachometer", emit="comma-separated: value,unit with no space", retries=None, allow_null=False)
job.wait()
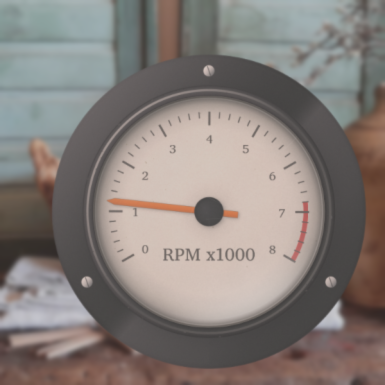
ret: 1200,rpm
